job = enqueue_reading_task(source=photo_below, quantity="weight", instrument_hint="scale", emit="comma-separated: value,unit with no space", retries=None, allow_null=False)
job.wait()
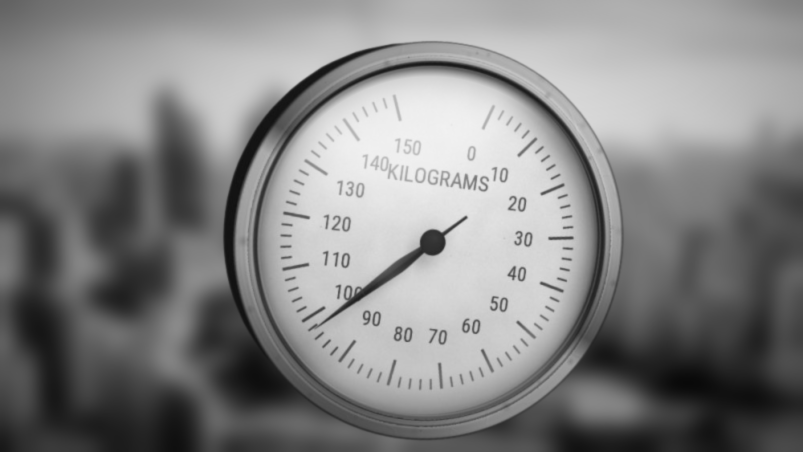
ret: 98,kg
